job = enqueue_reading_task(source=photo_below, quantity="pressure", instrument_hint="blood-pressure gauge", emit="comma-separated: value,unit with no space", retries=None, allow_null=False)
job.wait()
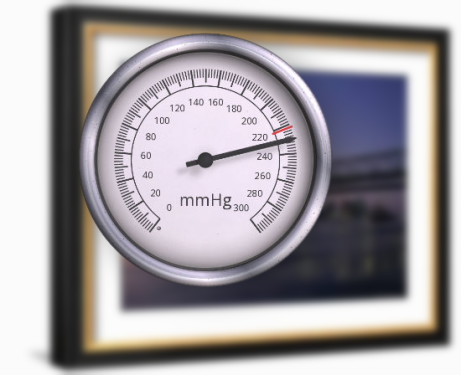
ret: 230,mmHg
